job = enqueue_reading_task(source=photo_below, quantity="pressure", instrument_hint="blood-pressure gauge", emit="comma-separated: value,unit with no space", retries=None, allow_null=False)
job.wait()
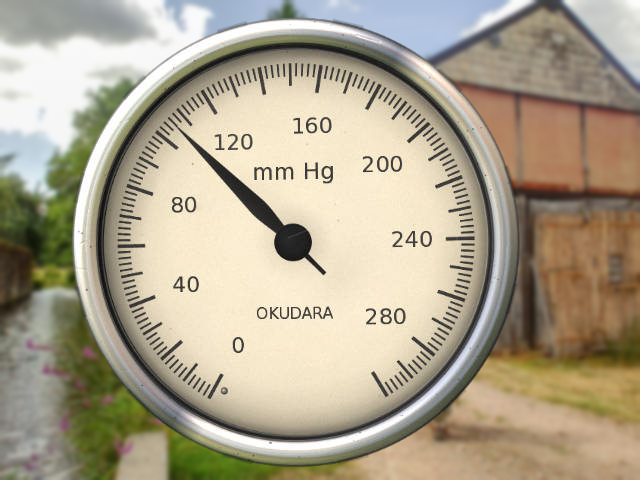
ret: 106,mmHg
